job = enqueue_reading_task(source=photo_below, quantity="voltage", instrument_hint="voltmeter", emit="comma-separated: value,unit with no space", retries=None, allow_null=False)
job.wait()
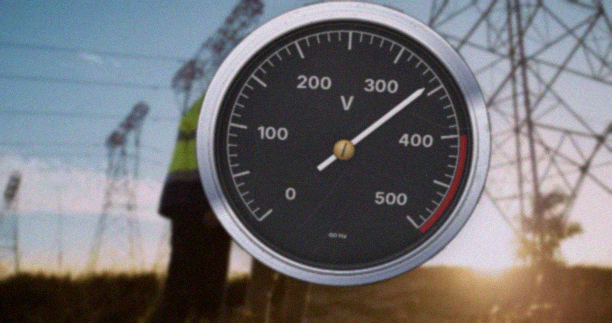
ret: 340,V
